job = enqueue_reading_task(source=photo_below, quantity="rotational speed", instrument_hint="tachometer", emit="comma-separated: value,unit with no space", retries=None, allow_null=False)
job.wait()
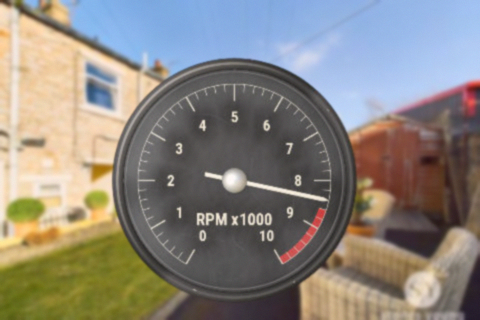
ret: 8400,rpm
